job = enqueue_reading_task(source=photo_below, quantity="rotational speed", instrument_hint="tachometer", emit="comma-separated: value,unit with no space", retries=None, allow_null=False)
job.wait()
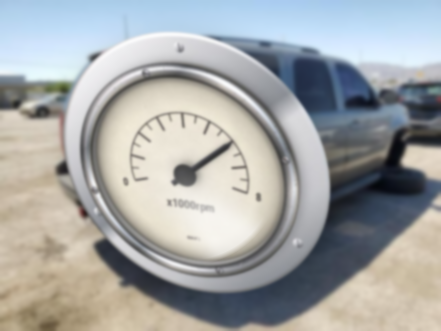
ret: 6000,rpm
